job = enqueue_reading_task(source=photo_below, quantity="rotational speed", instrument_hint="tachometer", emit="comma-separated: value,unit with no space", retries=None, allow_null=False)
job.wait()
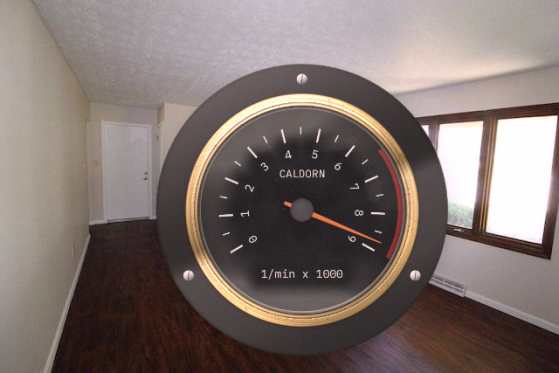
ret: 8750,rpm
